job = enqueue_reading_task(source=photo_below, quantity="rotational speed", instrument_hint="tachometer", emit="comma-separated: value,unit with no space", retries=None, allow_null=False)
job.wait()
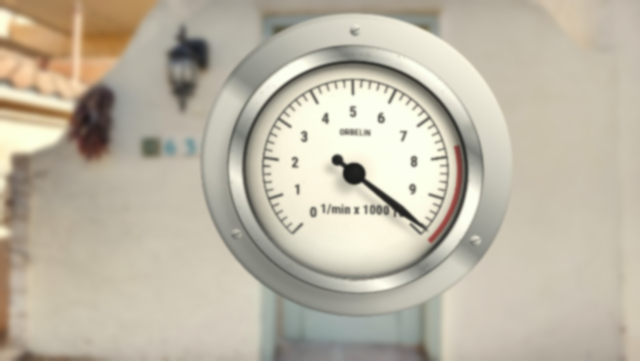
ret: 9800,rpm
